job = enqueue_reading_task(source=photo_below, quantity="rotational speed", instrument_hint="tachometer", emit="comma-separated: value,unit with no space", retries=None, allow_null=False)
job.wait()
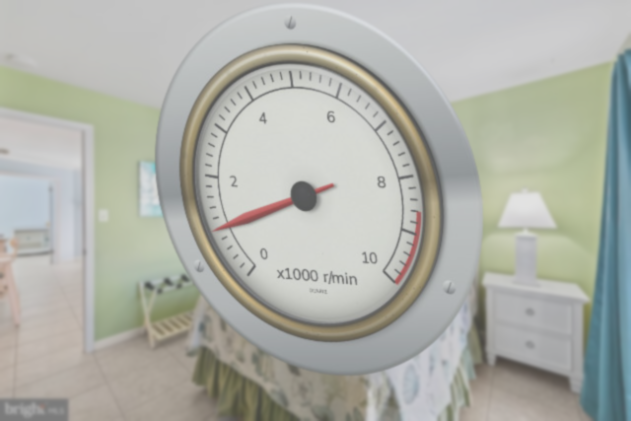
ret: 1000,rpm
